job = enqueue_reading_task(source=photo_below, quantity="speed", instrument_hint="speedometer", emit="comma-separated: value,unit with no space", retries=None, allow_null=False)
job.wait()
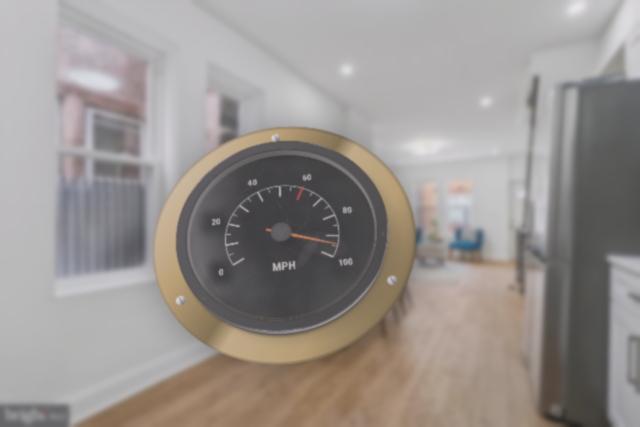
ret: 95,mph
